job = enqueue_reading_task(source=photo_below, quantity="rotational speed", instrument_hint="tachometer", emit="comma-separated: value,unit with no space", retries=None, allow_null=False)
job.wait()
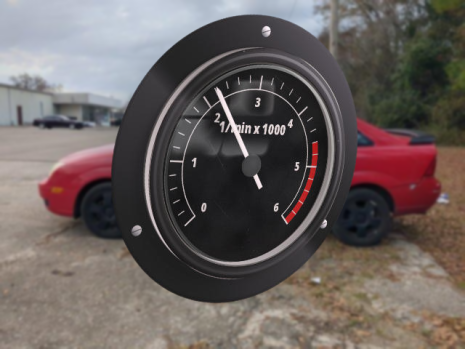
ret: 2200,rpm
